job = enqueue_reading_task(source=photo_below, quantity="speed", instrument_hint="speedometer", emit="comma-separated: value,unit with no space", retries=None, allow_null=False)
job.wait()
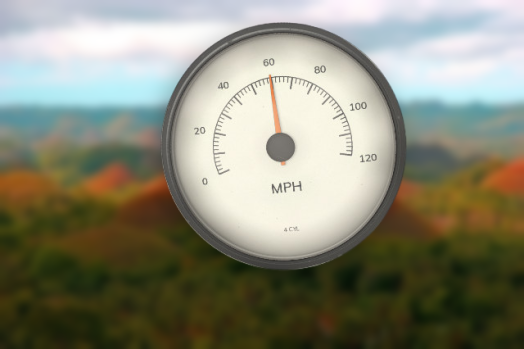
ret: 60,mph
